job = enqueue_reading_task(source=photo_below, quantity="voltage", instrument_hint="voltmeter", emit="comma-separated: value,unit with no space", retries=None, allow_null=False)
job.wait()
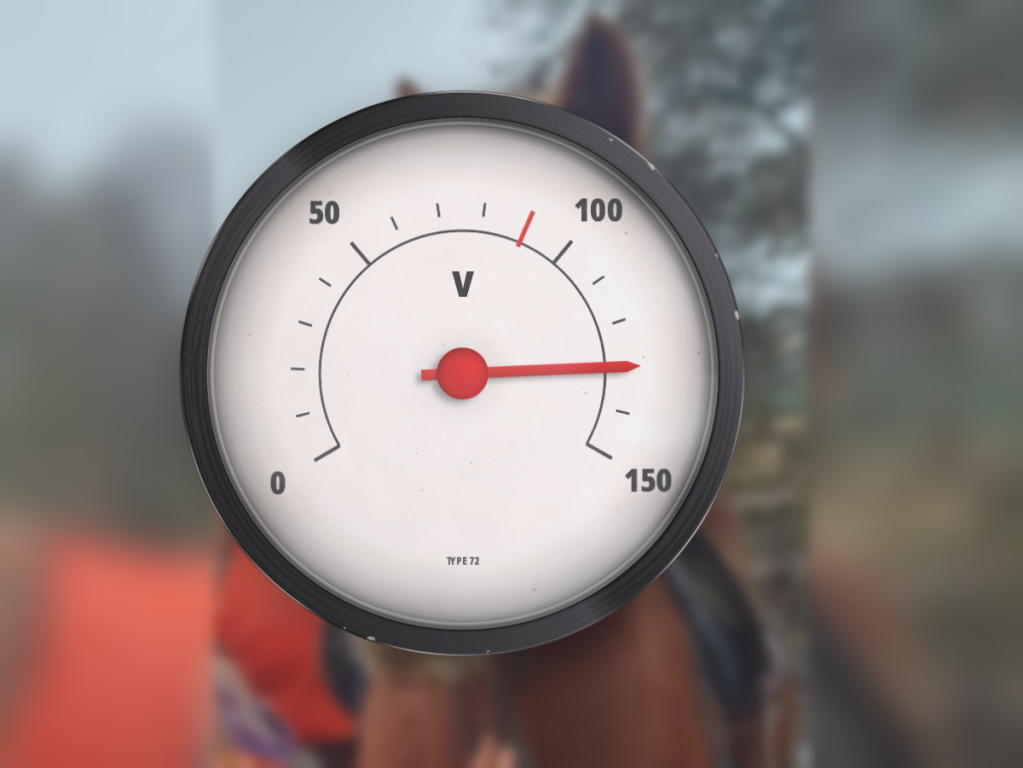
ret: 130,V
